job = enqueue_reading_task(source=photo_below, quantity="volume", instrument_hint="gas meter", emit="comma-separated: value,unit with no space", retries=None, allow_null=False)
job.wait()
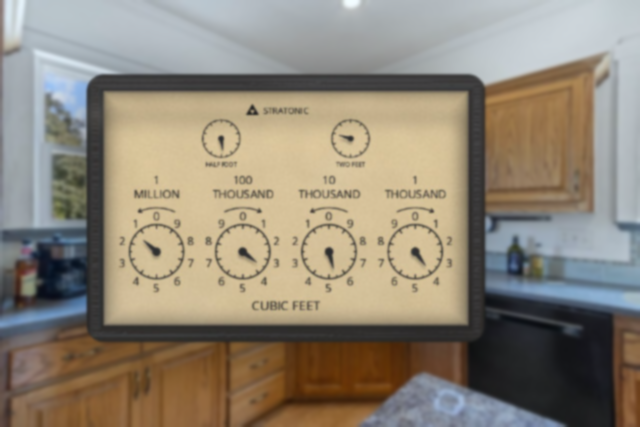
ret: 135400,ft³
